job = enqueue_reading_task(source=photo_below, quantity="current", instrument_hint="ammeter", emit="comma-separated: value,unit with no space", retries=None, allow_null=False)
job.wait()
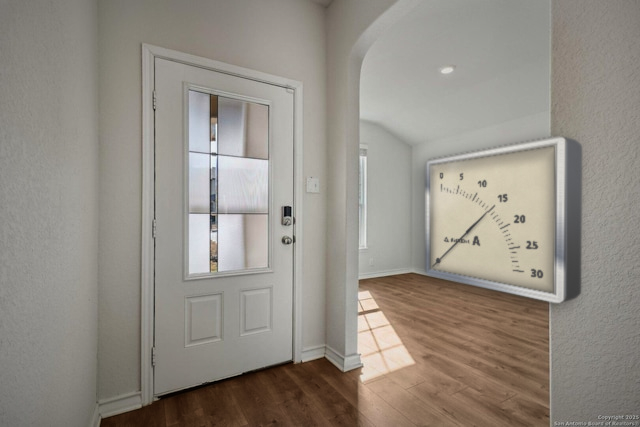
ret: 15,A
